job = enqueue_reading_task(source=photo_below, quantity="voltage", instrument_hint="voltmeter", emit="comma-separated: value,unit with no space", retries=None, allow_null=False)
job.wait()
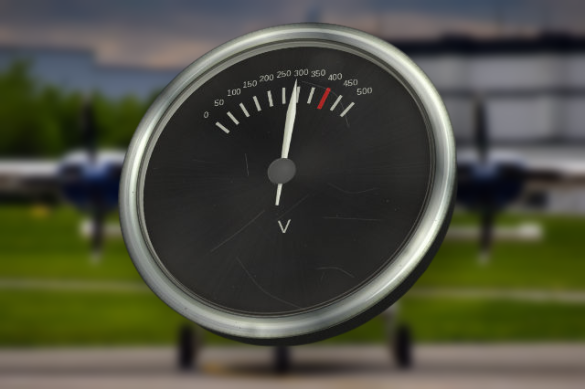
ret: 300,V
